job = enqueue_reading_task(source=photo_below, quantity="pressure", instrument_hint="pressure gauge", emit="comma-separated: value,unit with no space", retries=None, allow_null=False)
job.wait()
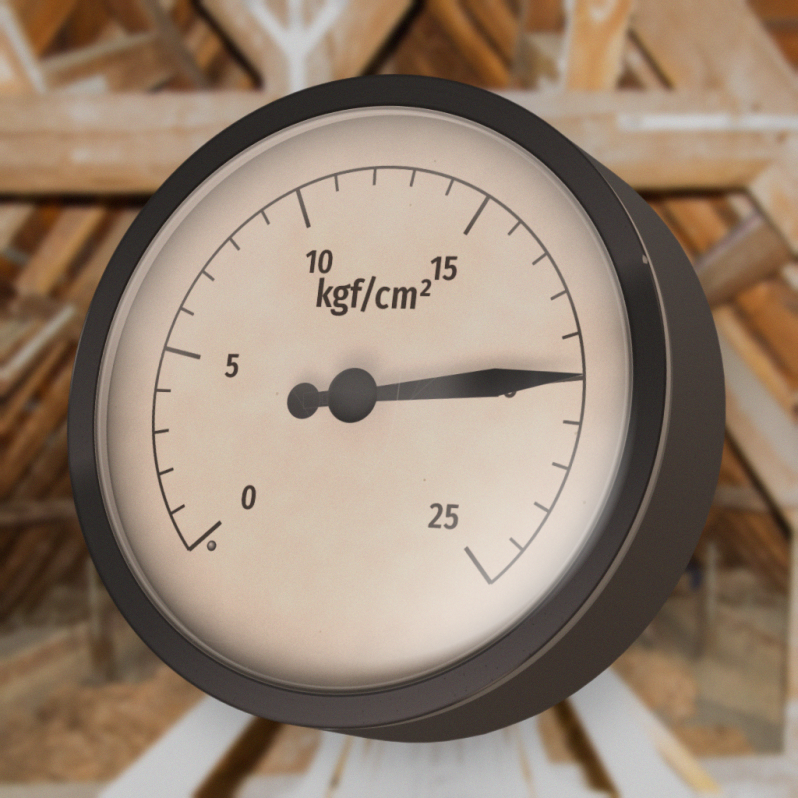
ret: 20,kg/cm²
